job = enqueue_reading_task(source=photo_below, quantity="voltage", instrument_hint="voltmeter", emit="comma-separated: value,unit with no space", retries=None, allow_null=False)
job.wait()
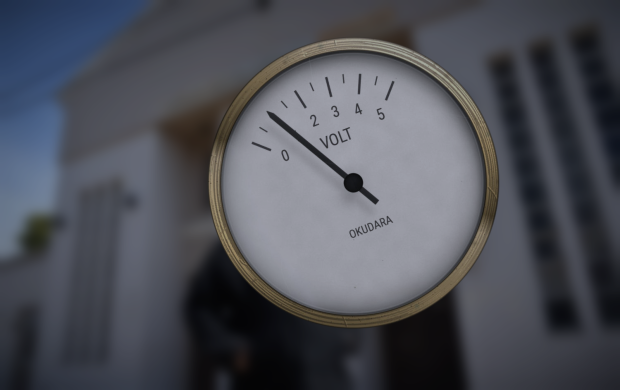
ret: 1,V
